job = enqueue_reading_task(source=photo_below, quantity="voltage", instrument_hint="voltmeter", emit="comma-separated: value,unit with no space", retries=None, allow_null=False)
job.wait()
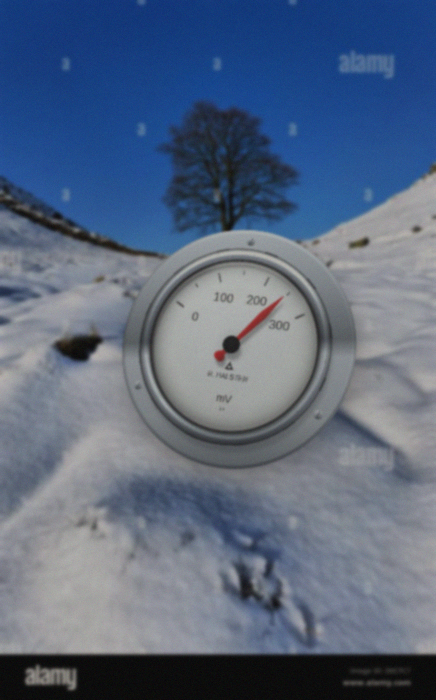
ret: 250,mV
